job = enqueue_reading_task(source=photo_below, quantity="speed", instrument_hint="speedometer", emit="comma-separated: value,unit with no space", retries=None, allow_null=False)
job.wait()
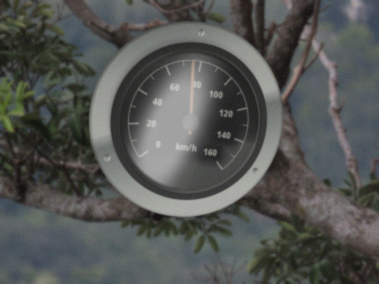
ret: 75,km/h
